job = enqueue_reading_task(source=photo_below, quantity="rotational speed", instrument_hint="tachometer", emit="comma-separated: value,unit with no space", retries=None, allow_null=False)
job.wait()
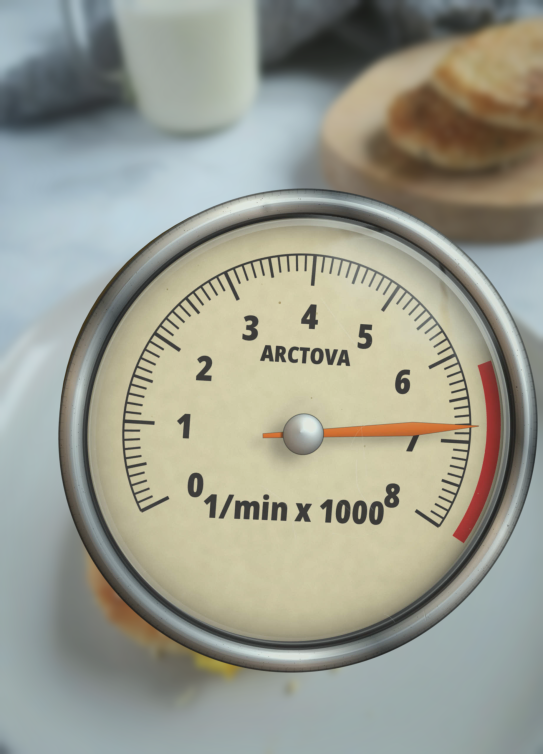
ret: 6800,rpm
